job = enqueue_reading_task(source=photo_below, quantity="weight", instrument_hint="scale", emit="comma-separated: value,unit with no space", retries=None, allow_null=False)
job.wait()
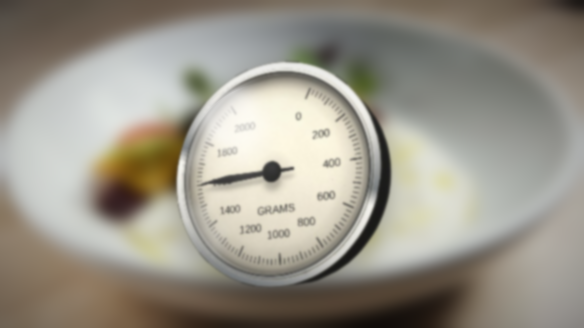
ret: 1600,g
